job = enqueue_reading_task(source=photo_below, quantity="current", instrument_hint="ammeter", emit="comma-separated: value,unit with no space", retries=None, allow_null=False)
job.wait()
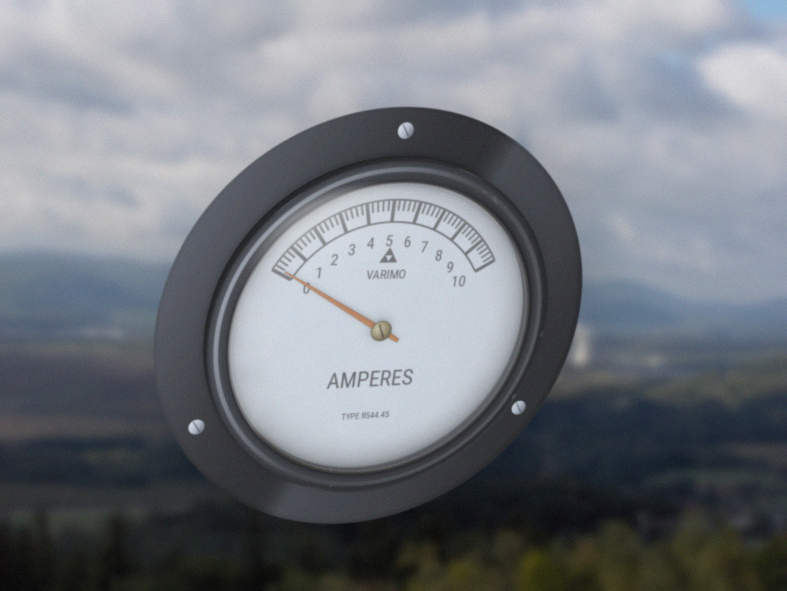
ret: 0.2,A
